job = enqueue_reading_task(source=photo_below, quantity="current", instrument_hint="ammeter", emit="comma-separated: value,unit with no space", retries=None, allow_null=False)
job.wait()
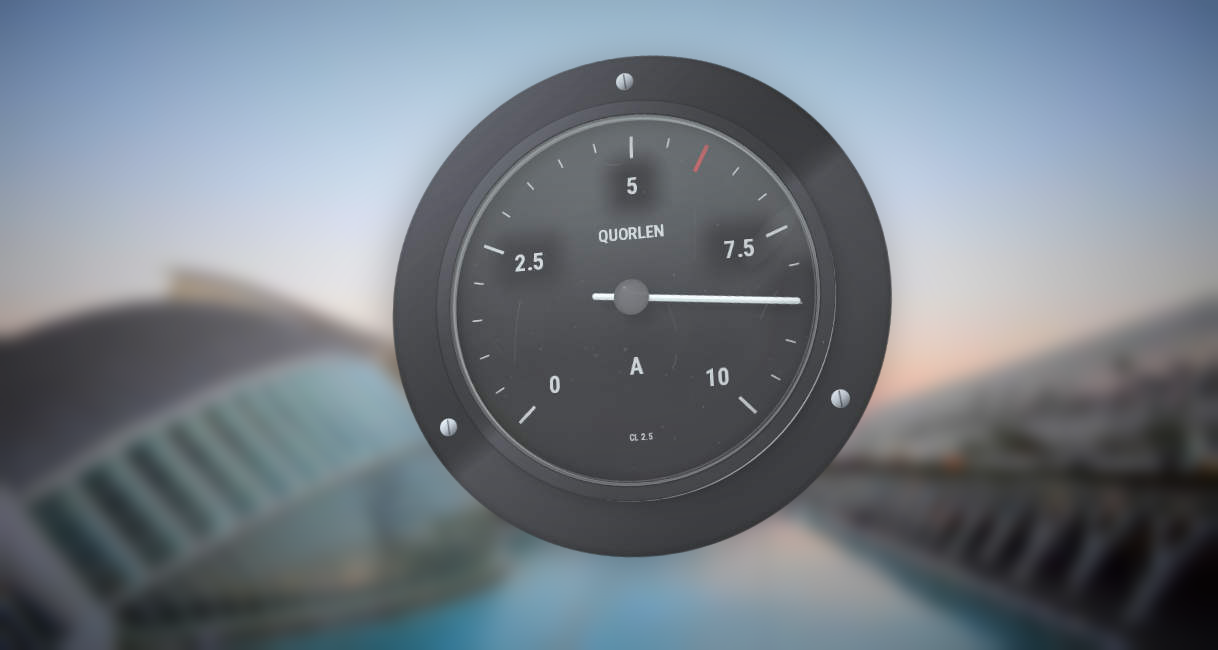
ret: 8.5,A
